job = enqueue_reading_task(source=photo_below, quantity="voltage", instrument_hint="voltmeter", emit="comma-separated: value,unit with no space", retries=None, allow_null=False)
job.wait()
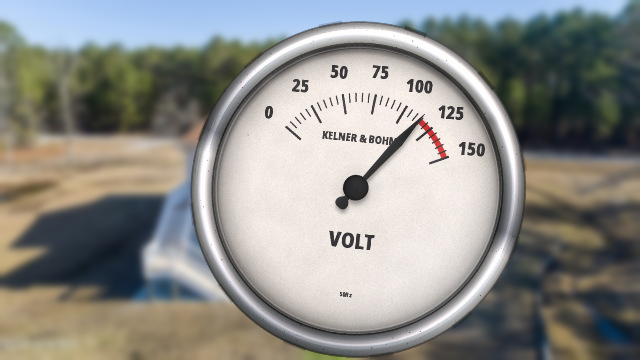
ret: 115,V
